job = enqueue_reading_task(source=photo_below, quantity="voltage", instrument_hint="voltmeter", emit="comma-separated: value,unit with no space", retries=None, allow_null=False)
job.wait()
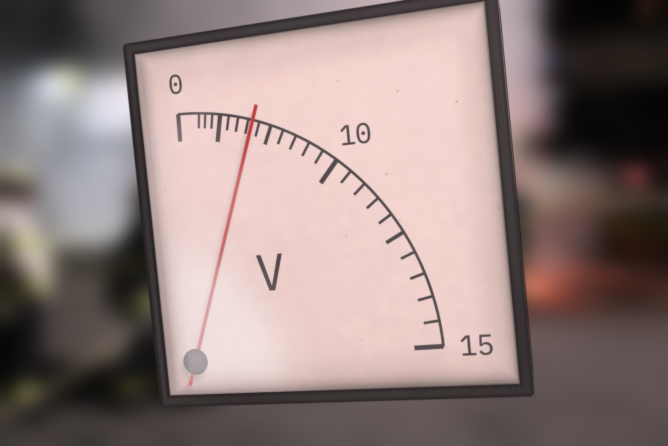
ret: 6.75,V
